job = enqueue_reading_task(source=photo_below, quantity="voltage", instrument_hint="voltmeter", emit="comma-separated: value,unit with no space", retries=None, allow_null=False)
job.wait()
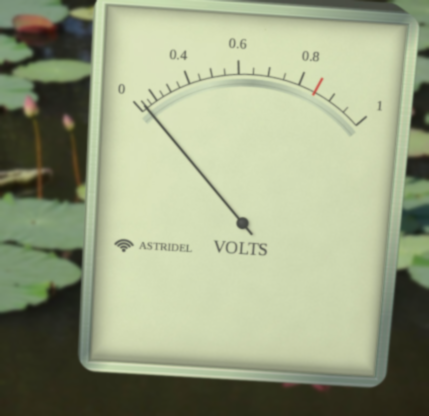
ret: 0.1,V
